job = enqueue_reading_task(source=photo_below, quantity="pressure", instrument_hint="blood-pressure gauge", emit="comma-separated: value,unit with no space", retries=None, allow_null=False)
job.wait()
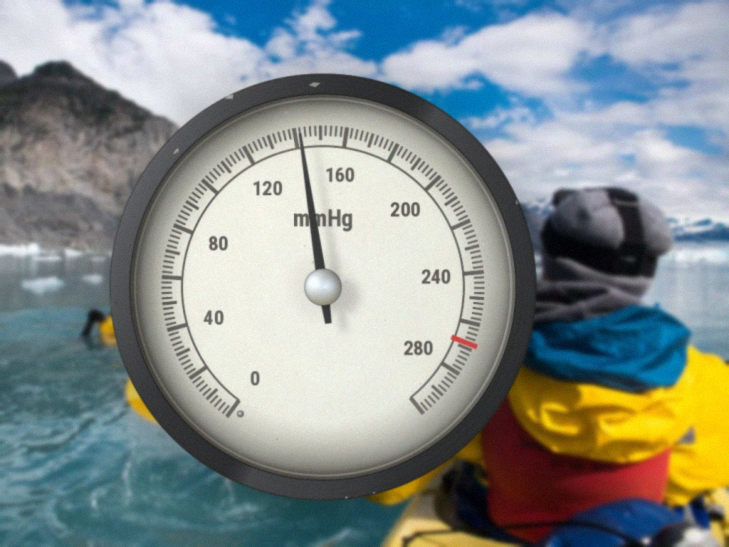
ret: 142,mmHg
